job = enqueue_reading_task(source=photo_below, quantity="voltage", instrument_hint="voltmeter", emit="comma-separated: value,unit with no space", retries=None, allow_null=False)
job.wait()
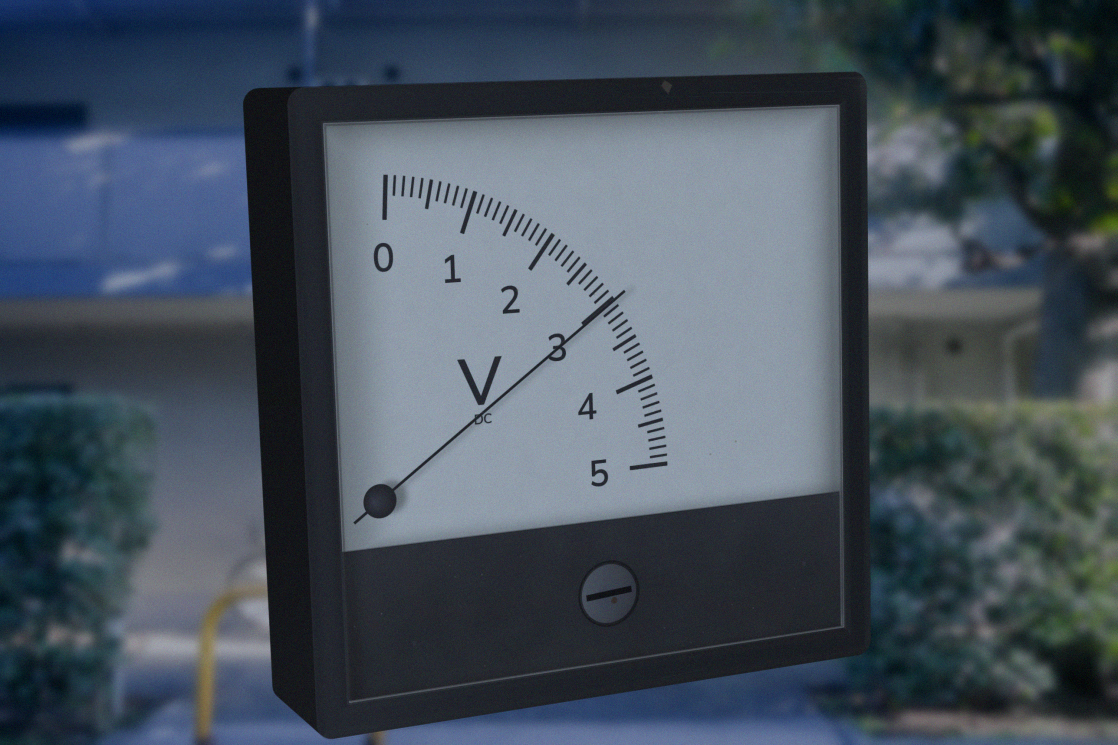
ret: 3,V
